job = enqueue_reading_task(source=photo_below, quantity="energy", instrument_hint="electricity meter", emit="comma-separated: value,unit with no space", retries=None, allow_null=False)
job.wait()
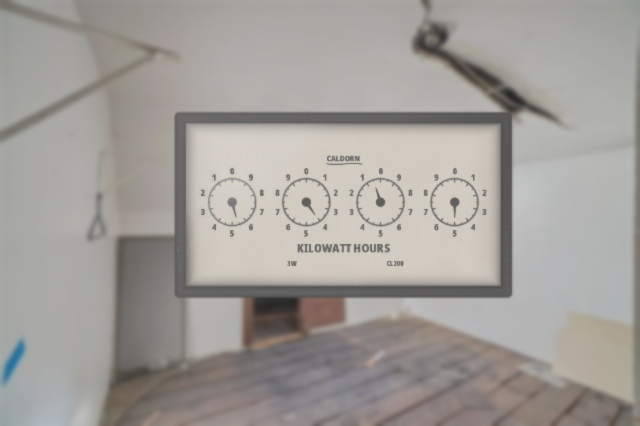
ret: 5405,kWh
